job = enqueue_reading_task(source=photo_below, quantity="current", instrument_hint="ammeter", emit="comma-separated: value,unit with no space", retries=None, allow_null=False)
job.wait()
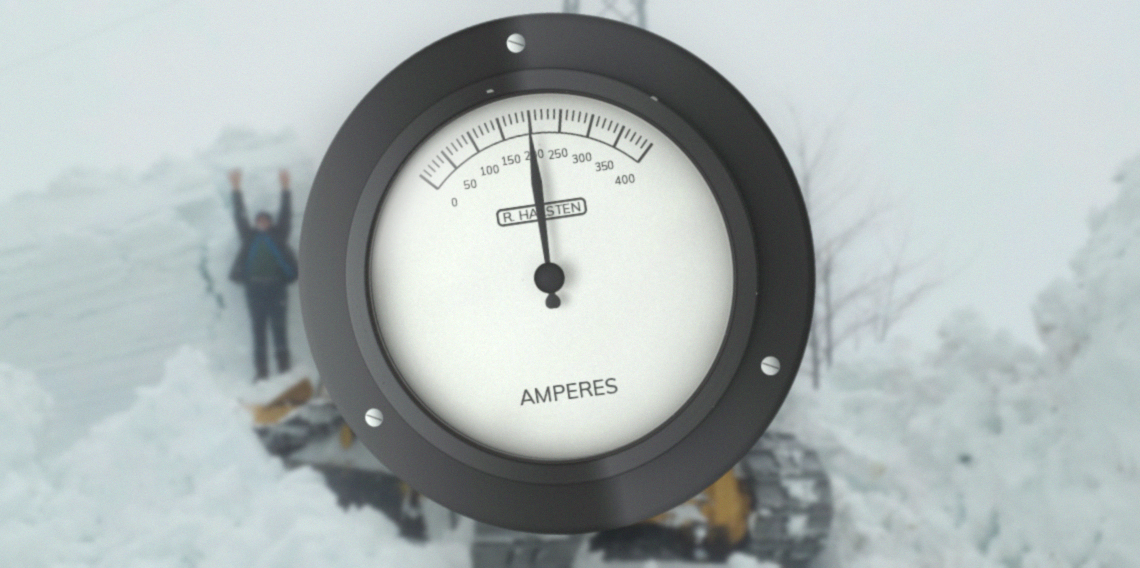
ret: 200,A
